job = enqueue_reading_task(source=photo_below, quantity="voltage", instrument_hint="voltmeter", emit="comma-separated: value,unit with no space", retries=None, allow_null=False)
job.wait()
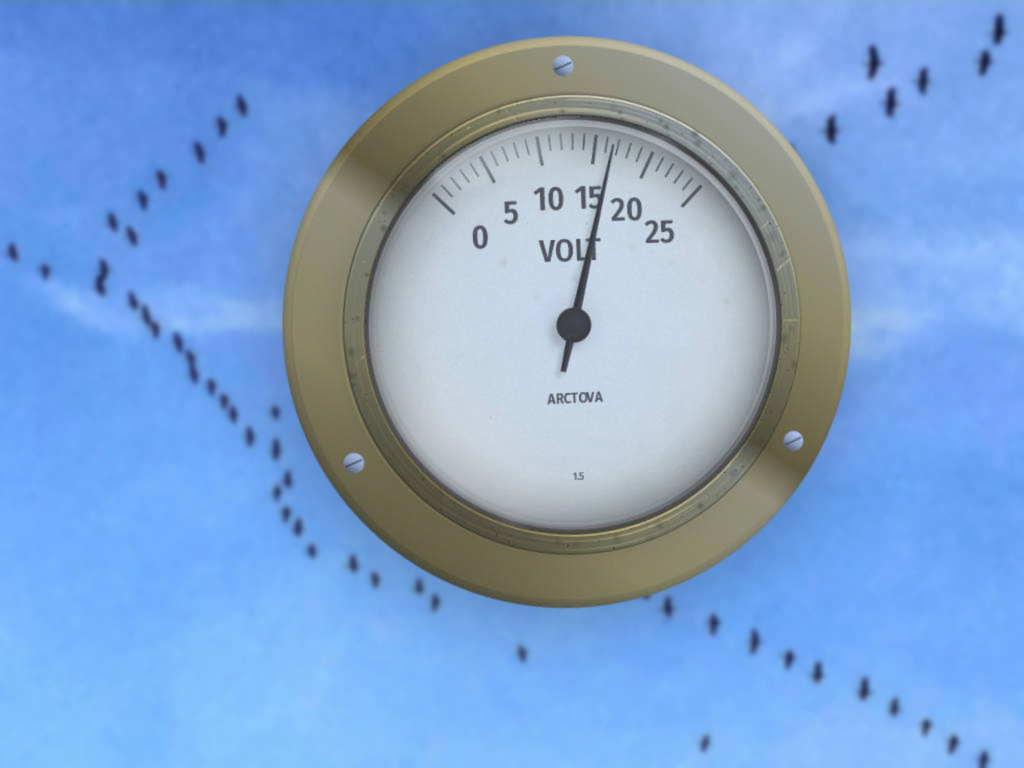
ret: 16.5,V
